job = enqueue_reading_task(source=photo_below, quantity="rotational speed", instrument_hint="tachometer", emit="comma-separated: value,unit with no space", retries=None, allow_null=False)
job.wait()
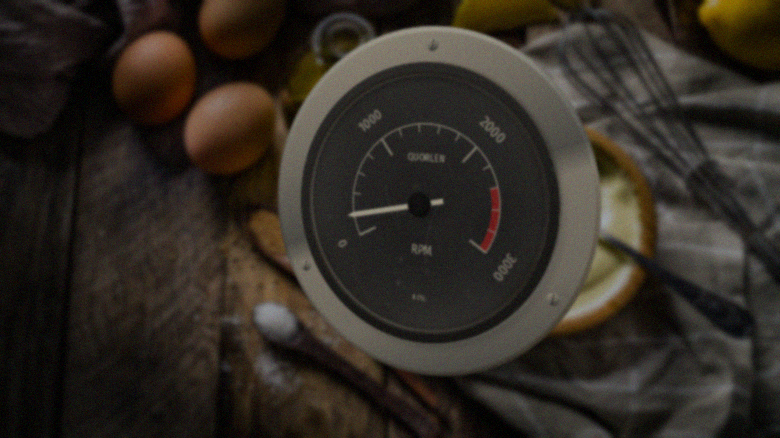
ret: 200,rpm
